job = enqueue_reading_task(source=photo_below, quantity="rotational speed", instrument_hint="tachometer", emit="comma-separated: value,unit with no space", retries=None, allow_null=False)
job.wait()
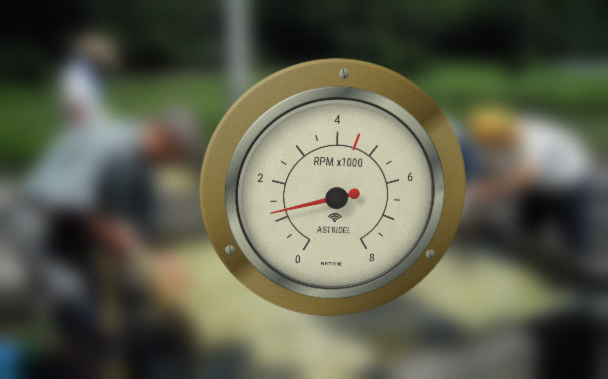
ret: 1250,rpm
